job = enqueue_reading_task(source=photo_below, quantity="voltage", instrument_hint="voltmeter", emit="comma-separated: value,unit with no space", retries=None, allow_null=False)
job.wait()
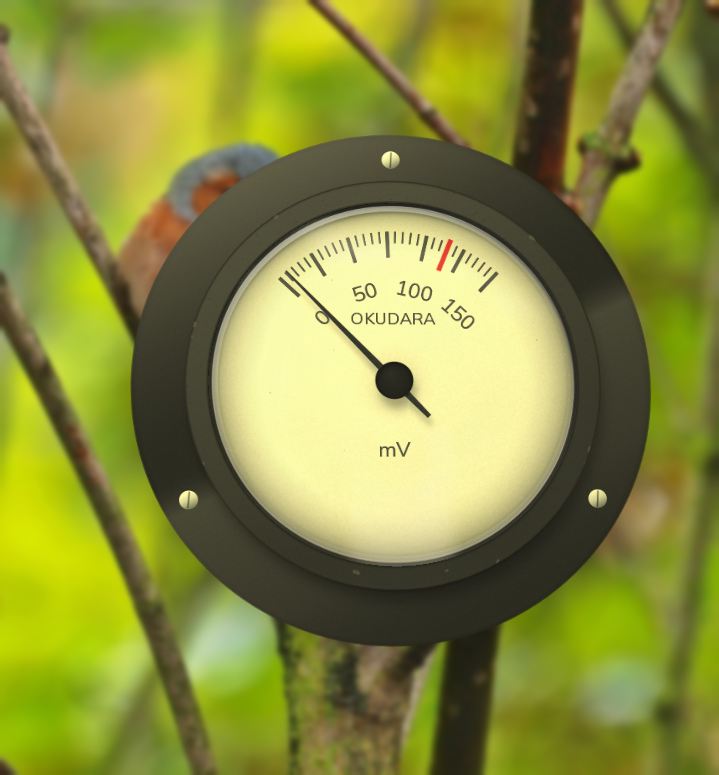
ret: 5,mV
